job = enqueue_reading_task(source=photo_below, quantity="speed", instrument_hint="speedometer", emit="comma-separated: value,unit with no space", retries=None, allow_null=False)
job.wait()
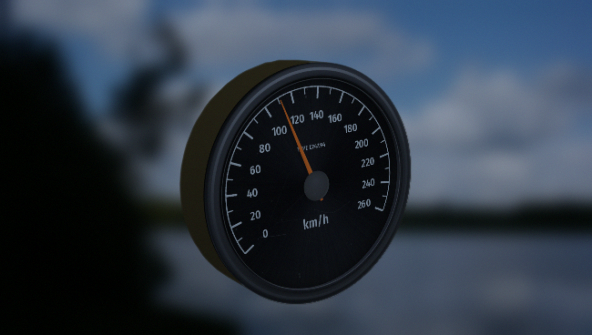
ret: 110,km/h
